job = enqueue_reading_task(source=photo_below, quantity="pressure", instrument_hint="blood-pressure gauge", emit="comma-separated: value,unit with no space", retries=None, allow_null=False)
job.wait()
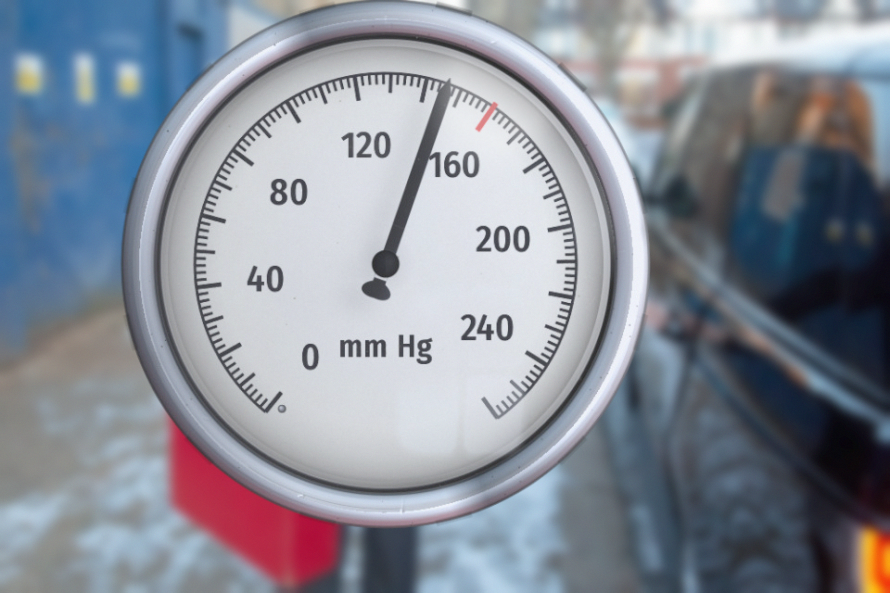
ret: 146,mmHg
